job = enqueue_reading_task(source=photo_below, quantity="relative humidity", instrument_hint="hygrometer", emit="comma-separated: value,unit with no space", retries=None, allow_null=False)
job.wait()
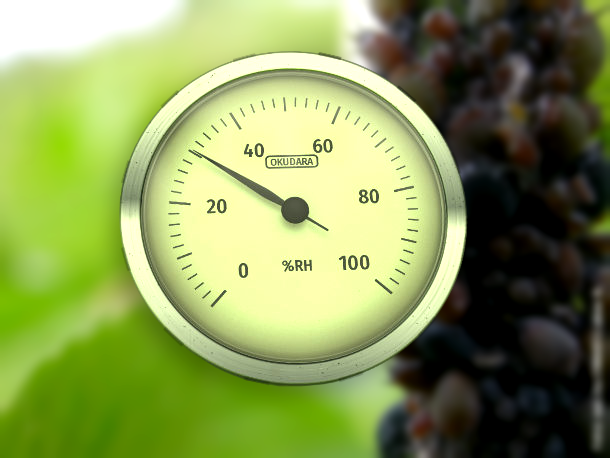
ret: 30,%
